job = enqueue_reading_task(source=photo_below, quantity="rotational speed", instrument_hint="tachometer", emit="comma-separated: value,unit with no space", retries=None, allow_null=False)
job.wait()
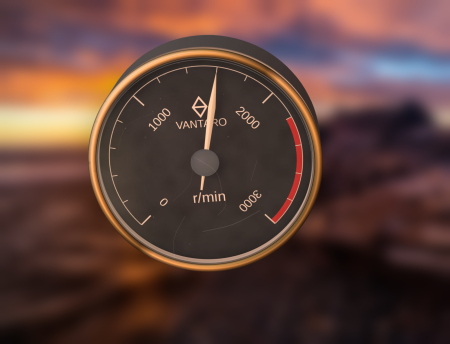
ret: 1600,rpm
